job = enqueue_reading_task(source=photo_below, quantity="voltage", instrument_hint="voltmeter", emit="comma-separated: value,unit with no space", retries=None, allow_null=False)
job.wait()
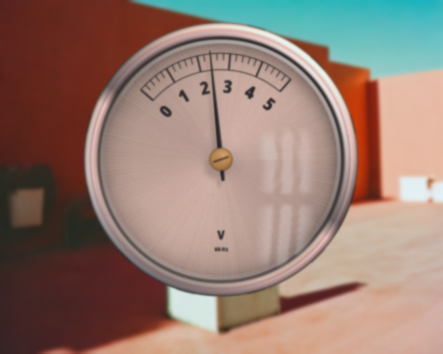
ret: 2.4,V
